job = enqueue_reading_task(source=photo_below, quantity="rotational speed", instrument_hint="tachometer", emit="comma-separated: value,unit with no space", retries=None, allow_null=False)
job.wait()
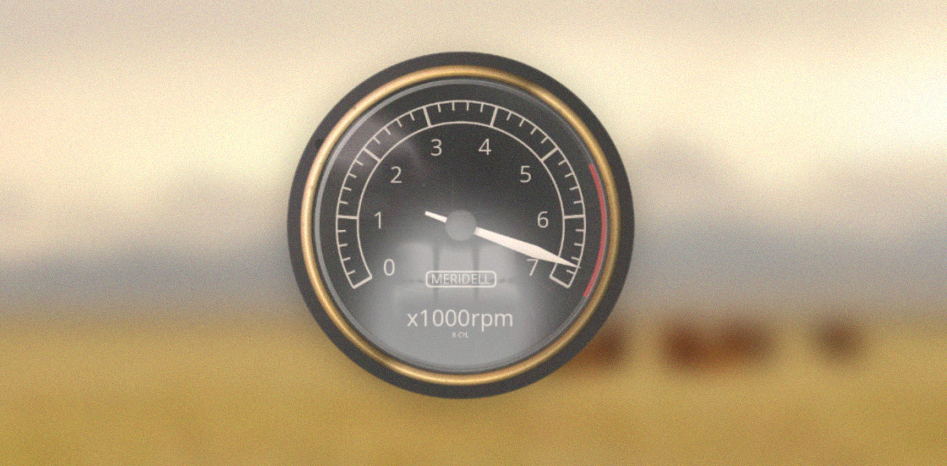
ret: 6700,rpm
